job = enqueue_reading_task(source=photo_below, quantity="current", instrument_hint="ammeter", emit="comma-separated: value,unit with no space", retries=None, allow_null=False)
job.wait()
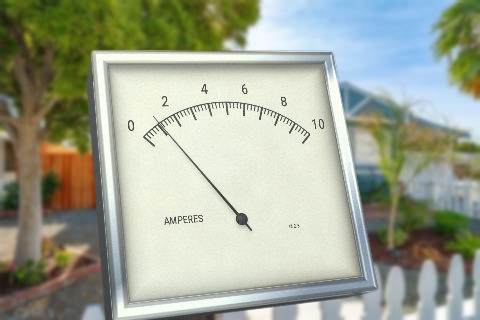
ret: 1,A
